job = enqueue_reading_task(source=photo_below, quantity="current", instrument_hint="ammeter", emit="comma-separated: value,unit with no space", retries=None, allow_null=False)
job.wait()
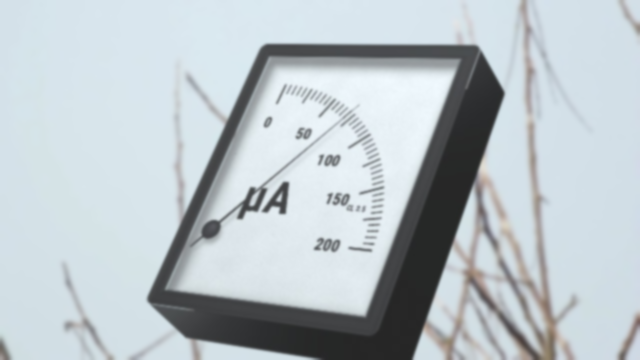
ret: 75,µA
